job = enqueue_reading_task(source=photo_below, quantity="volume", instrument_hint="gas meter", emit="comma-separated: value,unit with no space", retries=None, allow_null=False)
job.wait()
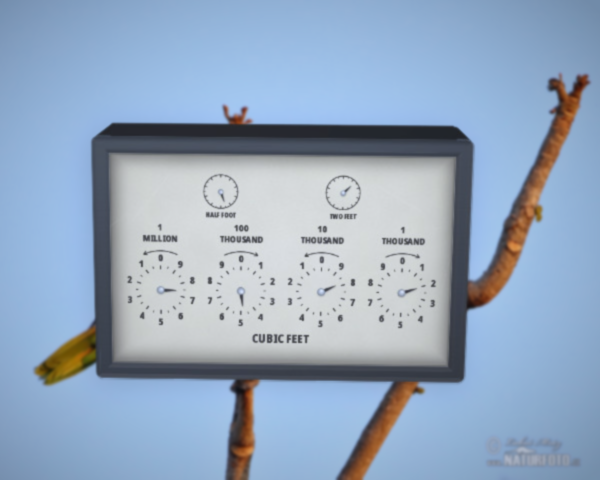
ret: 748200,ft³
